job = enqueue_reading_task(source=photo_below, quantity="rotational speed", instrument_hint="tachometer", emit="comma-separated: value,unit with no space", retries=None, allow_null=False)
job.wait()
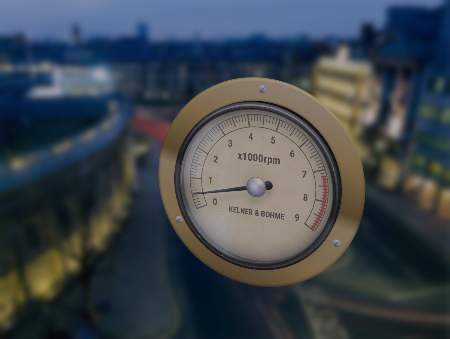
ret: 500,rpm
